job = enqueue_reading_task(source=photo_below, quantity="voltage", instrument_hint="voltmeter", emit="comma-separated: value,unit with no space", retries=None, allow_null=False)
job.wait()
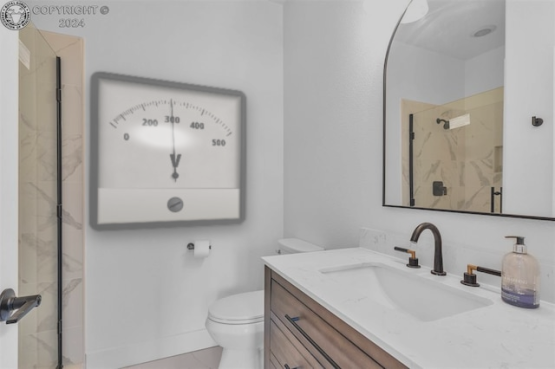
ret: 300,V
